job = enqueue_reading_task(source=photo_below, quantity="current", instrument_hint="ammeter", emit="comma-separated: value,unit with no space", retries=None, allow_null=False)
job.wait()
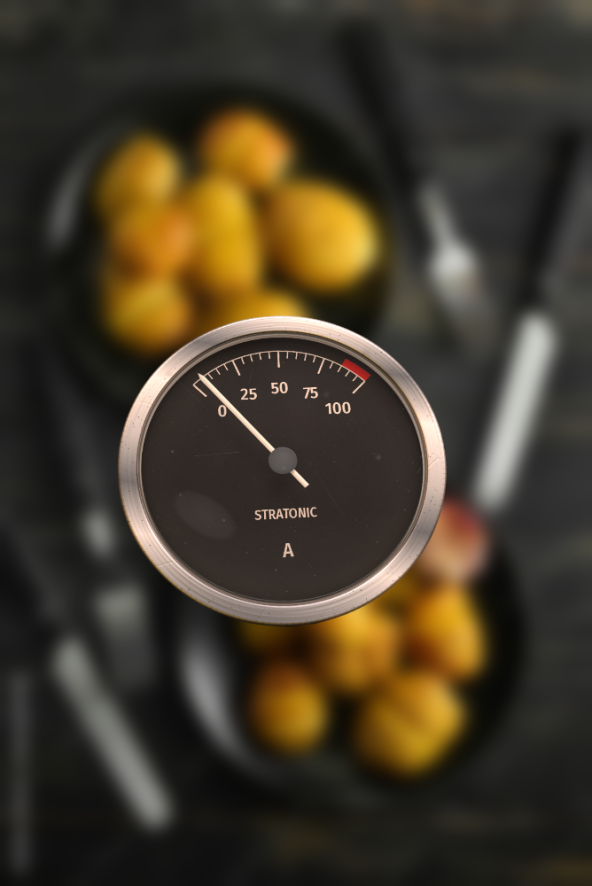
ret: 5,A
